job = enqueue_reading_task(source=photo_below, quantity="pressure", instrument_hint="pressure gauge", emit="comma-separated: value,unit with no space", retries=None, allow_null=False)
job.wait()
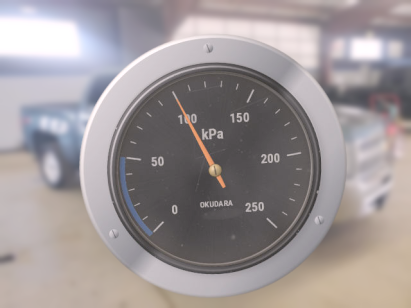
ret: 100,kPa
